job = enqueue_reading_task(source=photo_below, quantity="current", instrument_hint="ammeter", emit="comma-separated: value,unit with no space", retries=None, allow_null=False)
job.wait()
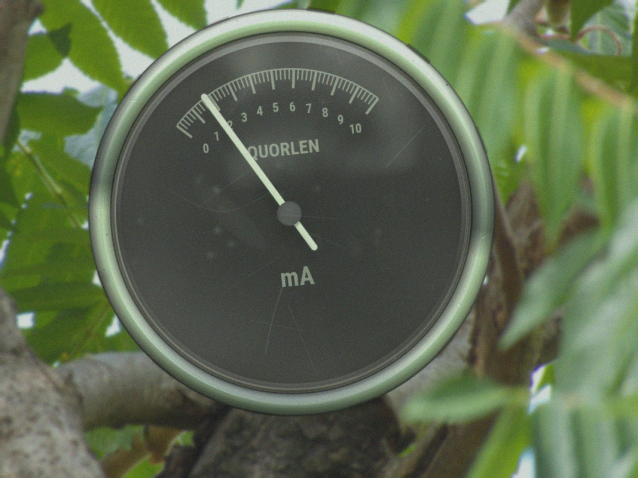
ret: 1.8,mA
